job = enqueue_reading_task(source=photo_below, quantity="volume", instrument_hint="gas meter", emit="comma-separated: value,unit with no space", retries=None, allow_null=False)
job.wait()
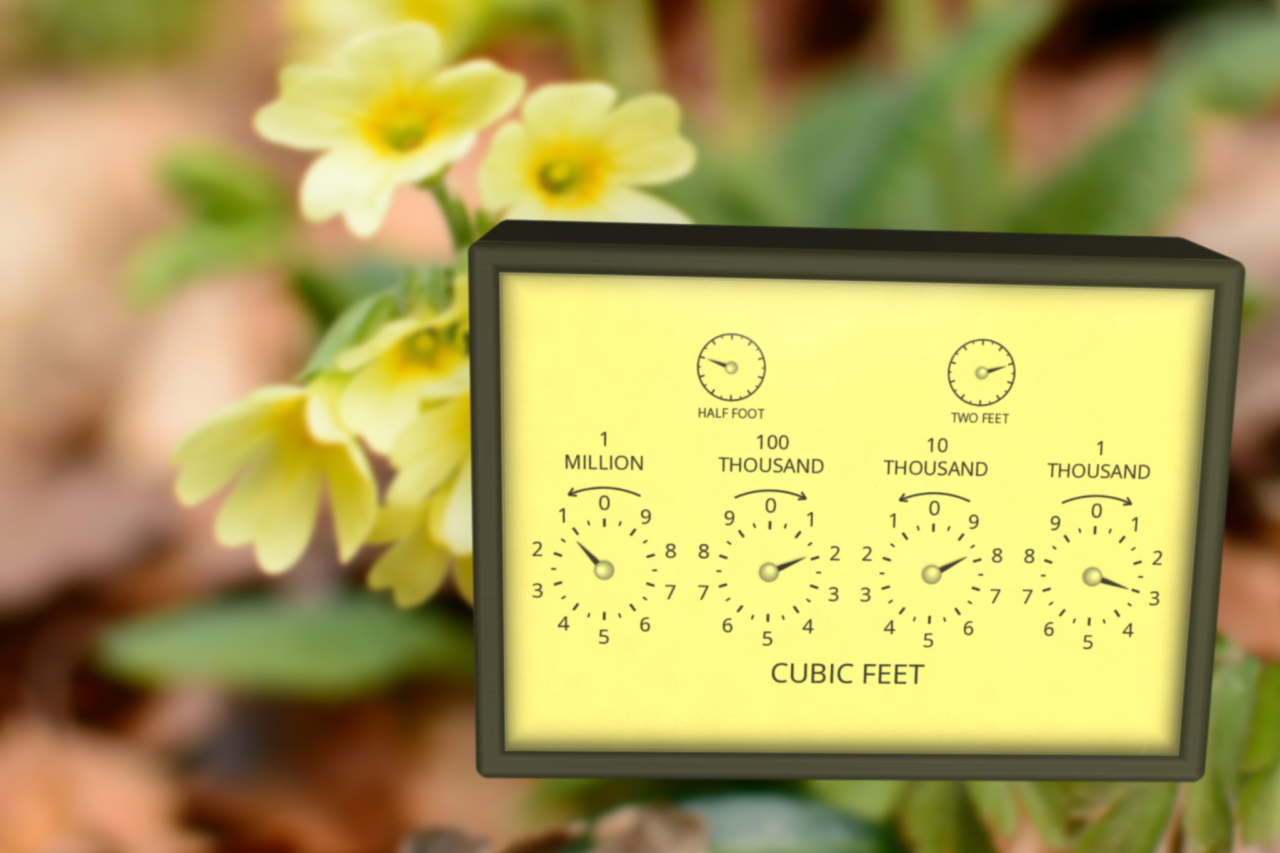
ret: 118300,ft³
